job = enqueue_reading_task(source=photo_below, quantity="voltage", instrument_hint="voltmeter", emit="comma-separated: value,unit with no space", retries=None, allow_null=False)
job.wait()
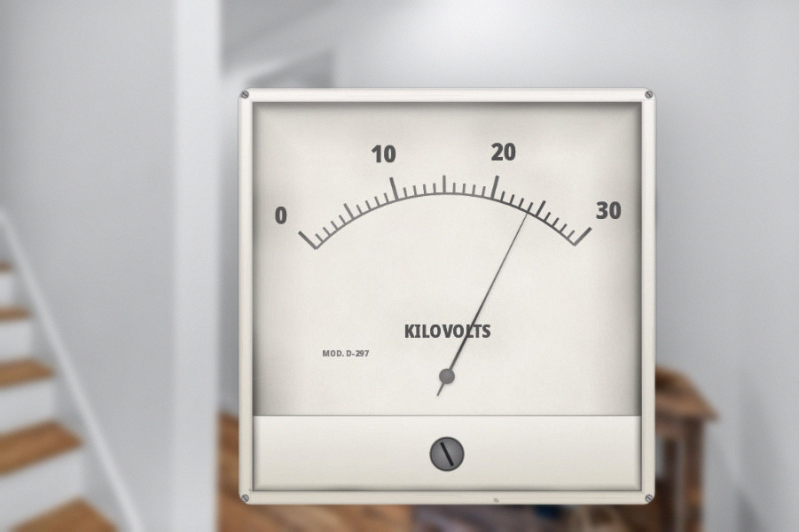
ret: 24,kV
